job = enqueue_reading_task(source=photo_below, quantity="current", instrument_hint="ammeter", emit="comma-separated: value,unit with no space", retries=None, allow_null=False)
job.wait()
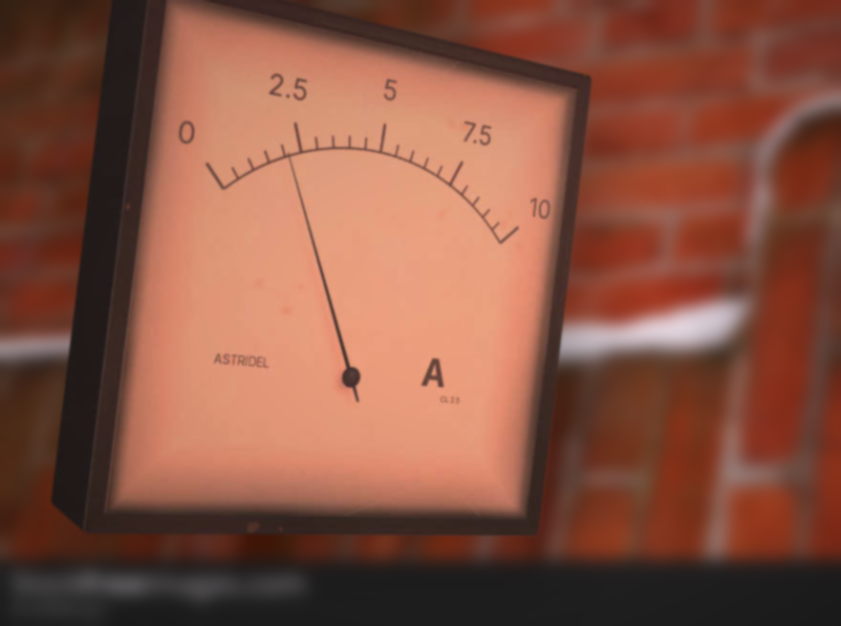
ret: 2,A
